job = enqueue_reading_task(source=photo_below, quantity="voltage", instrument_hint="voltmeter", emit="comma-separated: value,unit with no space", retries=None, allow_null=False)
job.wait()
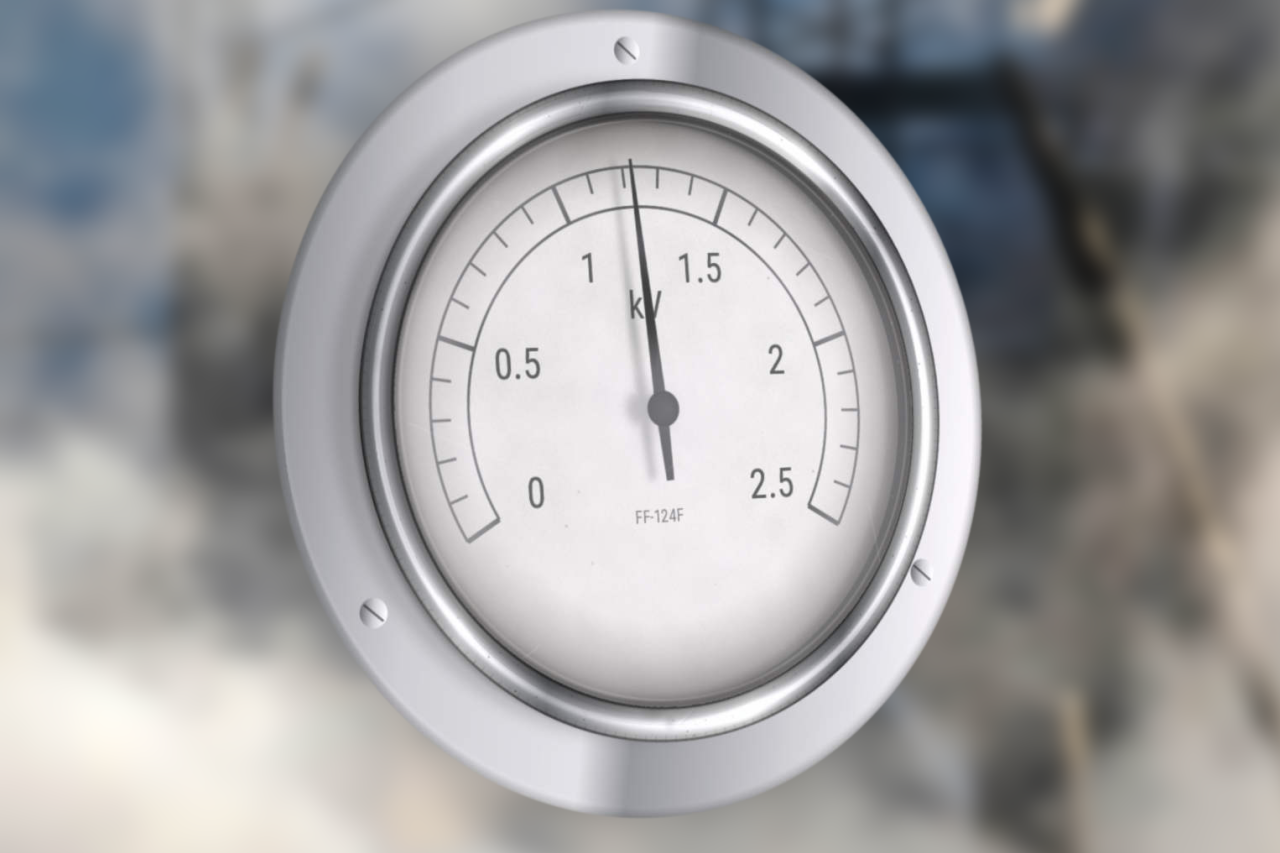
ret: 1.2,kV
